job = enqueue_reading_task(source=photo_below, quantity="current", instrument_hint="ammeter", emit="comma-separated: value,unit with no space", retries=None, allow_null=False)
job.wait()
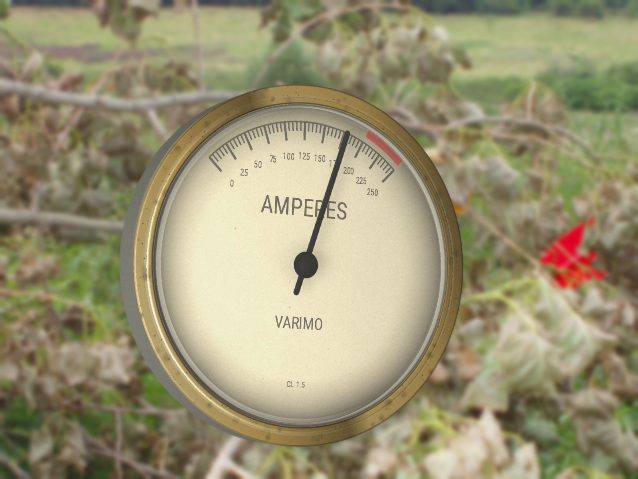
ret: 175,A
